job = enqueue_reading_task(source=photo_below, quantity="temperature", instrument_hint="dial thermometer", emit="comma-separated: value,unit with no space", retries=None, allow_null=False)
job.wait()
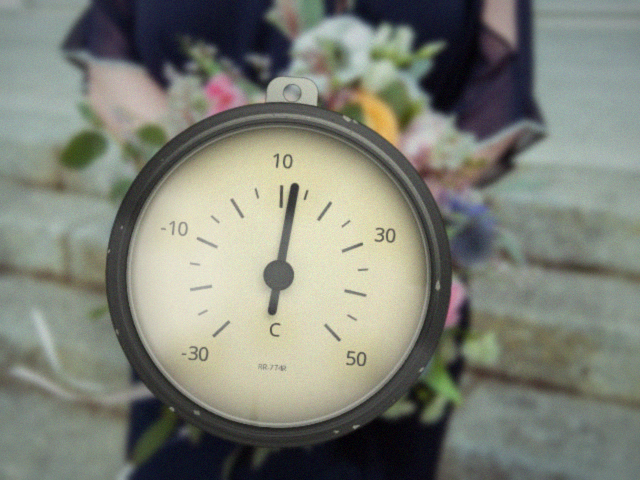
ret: 12.5,°C
